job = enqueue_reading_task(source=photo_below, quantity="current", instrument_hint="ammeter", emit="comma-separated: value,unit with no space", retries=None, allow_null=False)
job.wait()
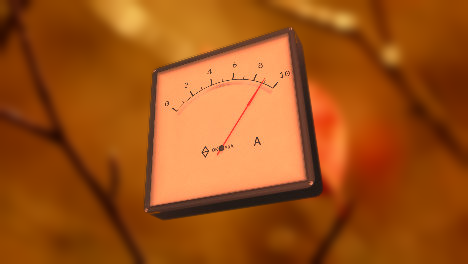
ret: 9,A
